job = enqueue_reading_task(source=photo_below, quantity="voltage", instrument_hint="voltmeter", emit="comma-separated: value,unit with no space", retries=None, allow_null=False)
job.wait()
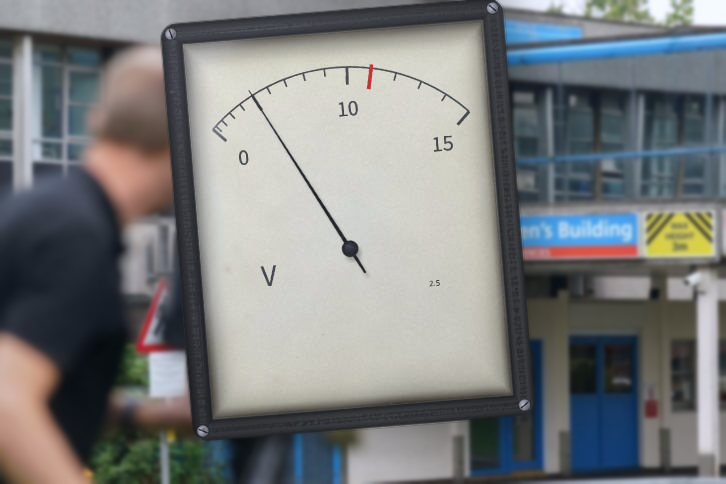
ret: 5,V
